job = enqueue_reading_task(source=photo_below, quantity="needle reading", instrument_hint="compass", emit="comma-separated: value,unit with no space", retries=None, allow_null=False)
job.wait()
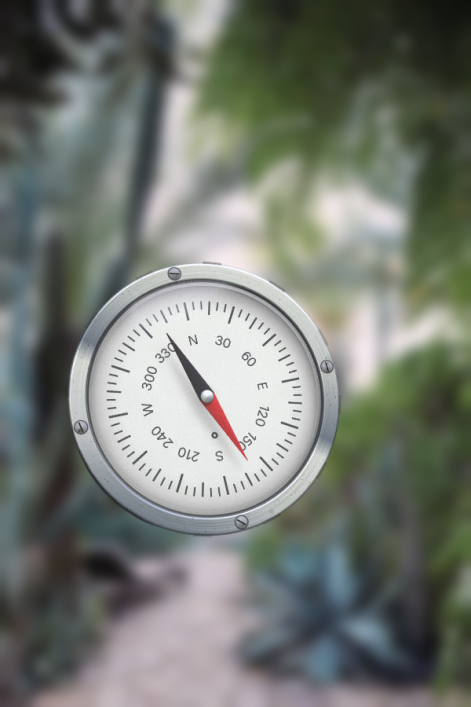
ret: 160,°
